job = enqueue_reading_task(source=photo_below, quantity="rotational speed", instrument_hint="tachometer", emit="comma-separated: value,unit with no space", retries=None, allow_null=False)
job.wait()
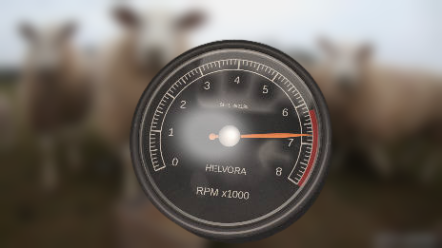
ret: 6800,rpm
